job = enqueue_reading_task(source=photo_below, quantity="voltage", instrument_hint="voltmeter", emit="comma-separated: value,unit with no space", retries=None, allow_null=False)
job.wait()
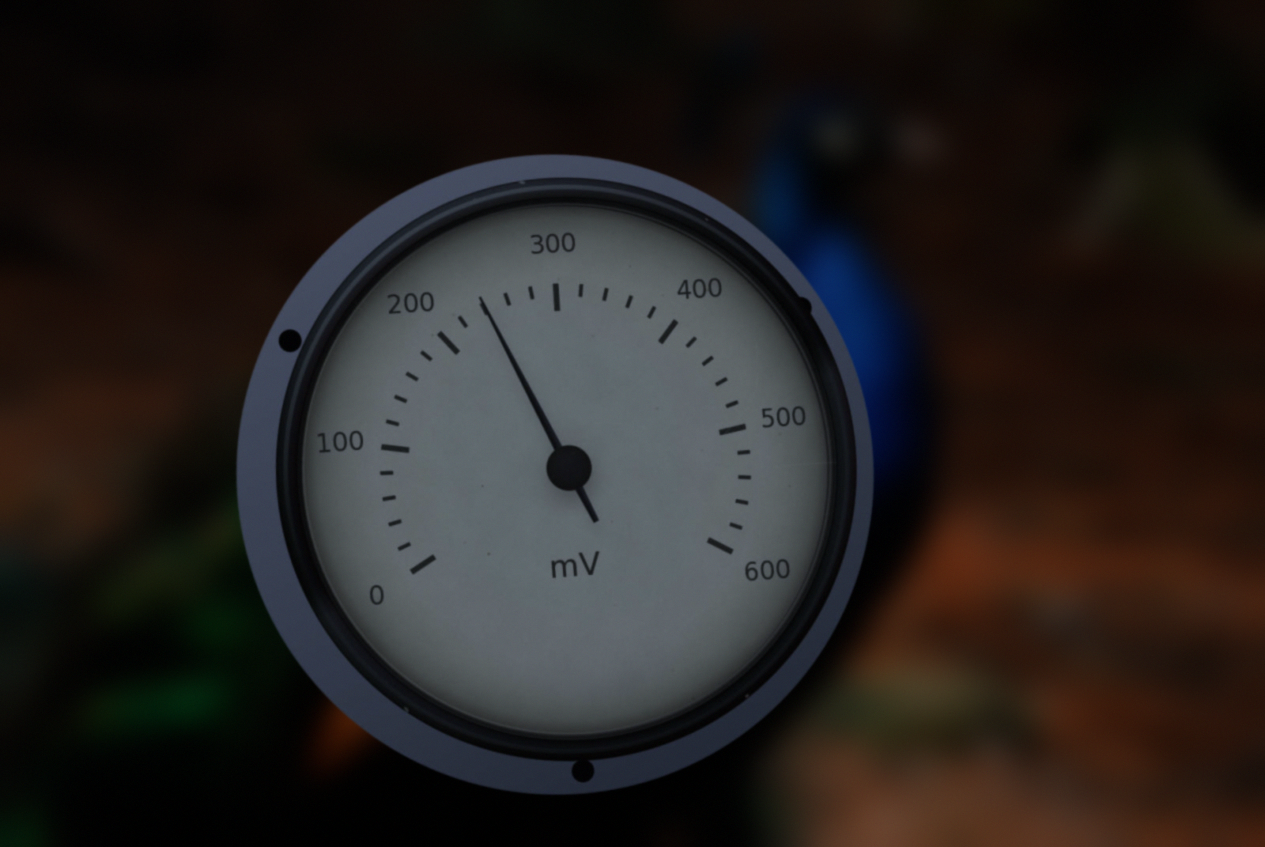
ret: 240,mV
